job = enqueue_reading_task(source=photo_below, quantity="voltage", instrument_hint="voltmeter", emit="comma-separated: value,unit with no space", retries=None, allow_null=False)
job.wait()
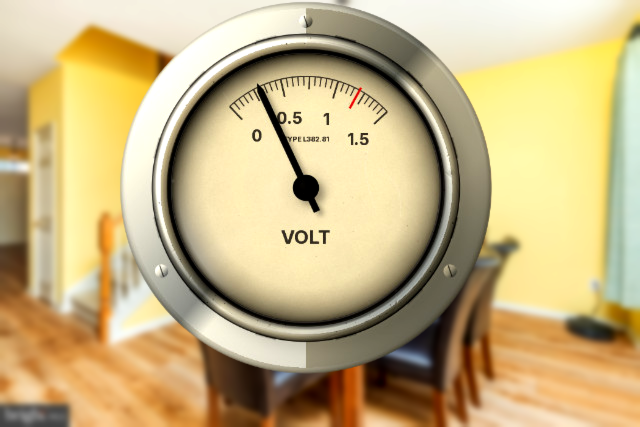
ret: 0.3,V
